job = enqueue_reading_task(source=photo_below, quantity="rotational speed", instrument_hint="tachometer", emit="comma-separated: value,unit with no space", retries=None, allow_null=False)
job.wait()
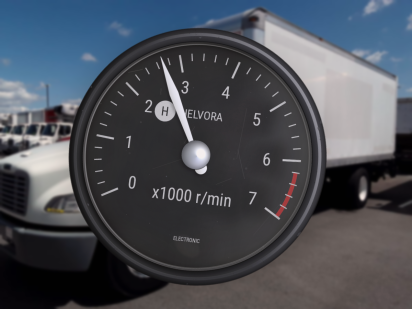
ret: 2700,rpm
